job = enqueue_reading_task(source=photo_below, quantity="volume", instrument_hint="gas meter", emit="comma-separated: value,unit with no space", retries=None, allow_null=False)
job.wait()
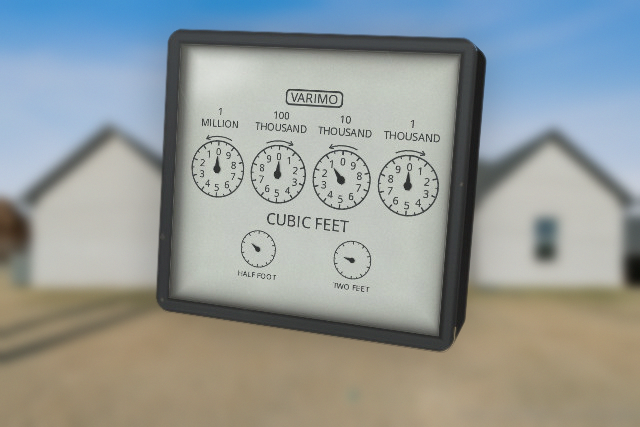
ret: 1000,ft³
